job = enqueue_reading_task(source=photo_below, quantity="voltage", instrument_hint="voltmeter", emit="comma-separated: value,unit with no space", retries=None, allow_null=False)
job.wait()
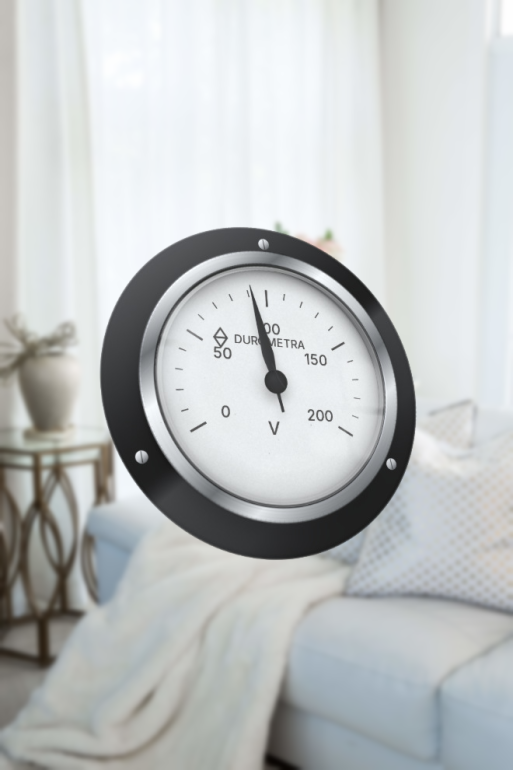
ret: 90,V
